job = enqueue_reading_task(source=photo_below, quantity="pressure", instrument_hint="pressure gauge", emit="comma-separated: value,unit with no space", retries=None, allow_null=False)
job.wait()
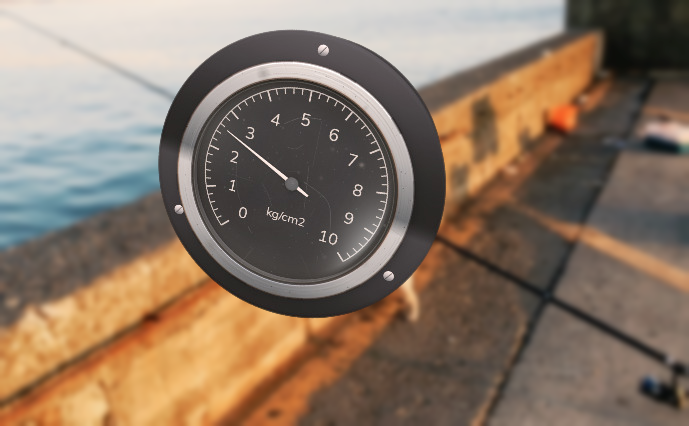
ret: 2.6,kg/cm²
